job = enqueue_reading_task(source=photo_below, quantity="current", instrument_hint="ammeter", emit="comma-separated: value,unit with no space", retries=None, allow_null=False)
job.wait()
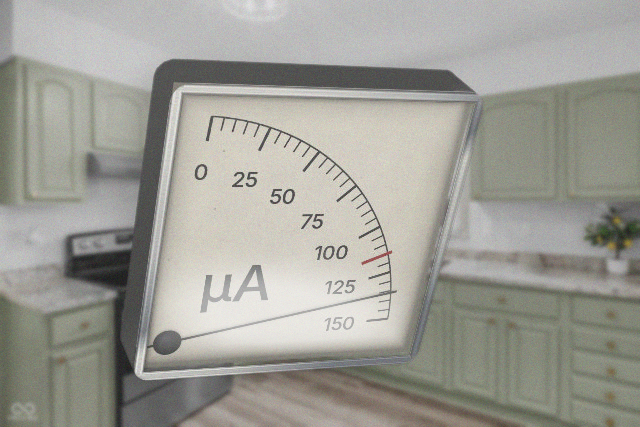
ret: 135,µA
